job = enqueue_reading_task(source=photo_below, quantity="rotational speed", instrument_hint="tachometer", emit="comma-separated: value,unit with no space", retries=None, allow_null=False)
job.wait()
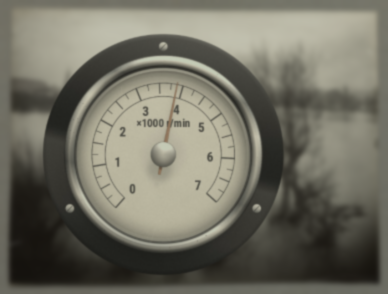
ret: 3875,rpm
